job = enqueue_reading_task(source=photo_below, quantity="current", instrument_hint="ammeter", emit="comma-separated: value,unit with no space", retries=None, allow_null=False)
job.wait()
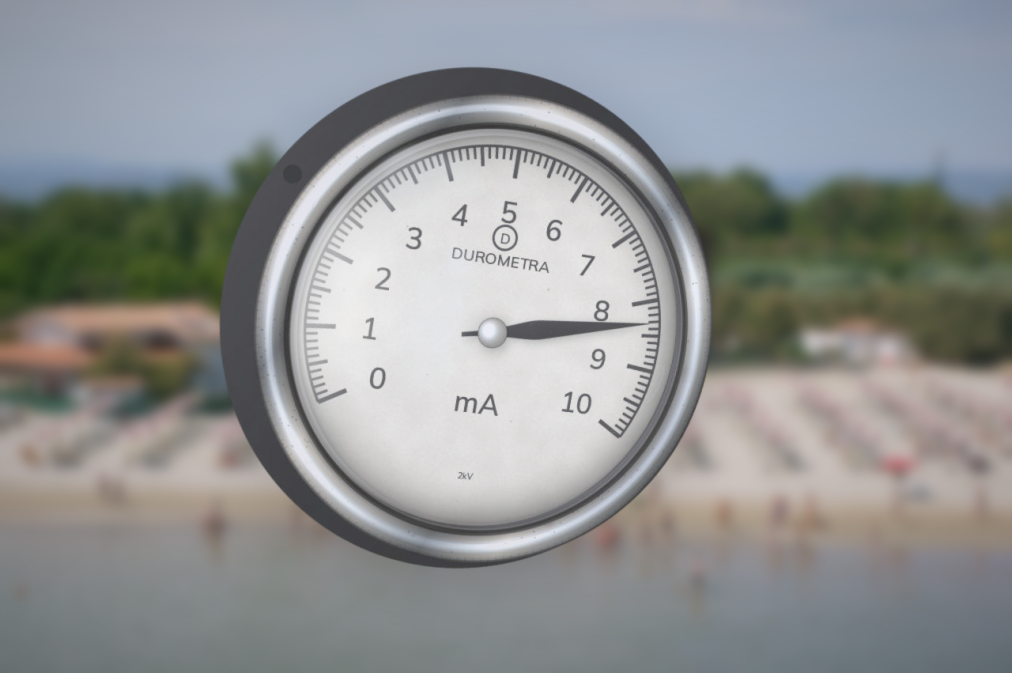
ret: 8.3,mA
